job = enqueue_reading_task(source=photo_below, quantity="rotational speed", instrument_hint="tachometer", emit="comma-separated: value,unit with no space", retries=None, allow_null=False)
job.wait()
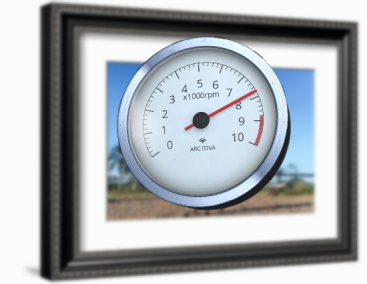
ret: 7800,rpm
